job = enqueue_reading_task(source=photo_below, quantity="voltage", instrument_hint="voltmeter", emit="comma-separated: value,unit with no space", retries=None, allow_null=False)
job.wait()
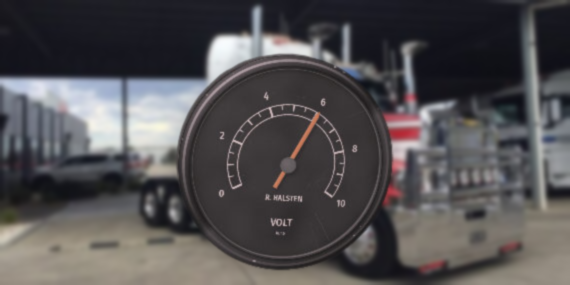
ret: 6,V
